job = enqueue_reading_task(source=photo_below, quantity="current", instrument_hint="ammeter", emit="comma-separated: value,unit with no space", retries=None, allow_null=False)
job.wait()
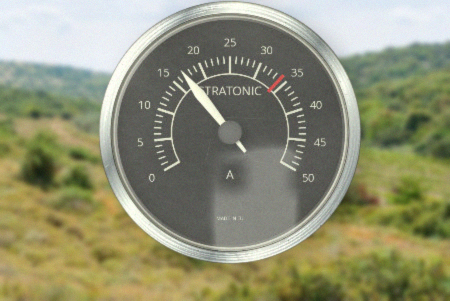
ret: 17,A
